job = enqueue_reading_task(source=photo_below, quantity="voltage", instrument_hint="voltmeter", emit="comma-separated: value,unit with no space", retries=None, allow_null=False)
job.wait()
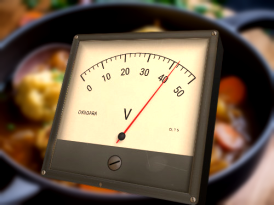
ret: 42,V
